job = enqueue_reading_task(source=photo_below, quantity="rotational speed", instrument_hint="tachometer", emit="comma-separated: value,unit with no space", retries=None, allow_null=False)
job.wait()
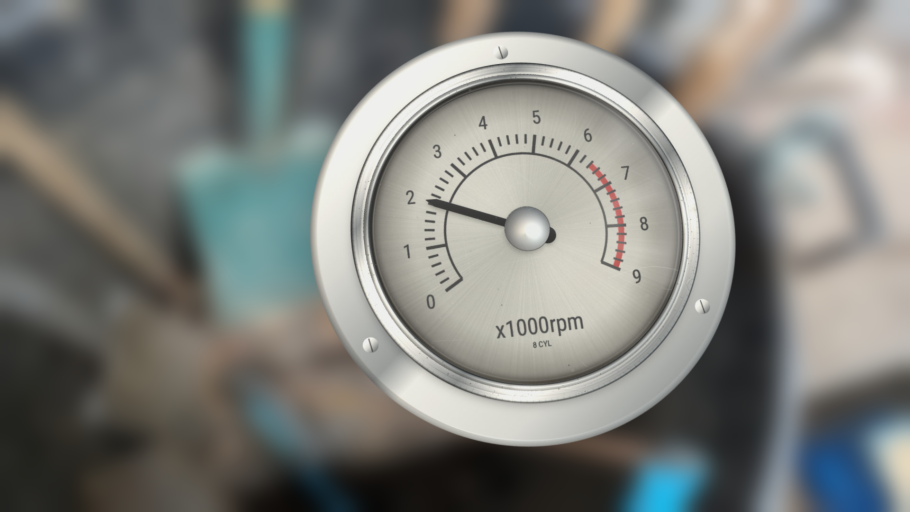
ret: 2000,rpm
